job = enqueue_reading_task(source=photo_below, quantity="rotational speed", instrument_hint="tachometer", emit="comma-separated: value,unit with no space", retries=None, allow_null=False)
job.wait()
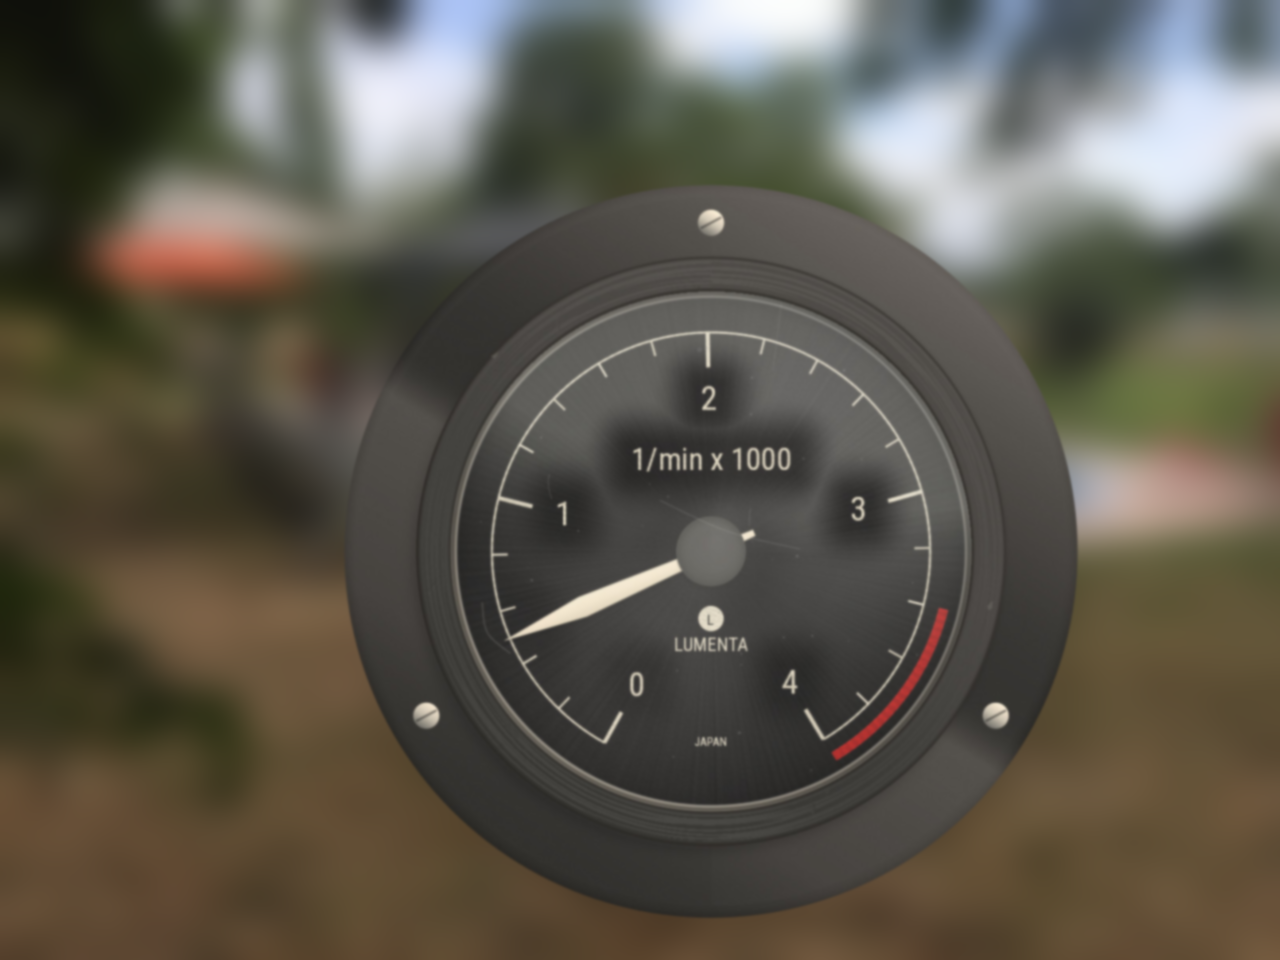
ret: 500,rpm
